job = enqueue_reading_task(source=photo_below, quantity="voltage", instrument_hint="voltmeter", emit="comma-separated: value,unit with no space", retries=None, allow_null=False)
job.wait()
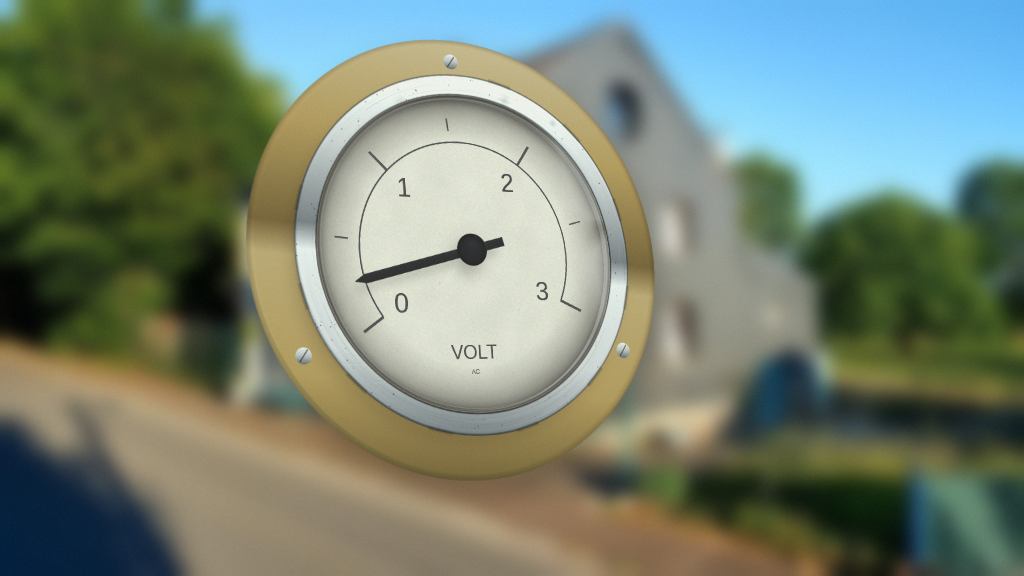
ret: 0.25,V
